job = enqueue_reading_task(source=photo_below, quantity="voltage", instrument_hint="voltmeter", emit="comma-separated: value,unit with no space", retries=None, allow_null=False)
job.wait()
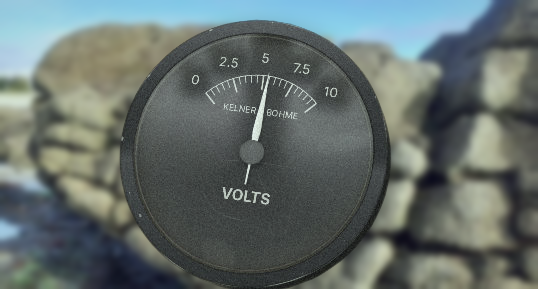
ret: 5.5,V
